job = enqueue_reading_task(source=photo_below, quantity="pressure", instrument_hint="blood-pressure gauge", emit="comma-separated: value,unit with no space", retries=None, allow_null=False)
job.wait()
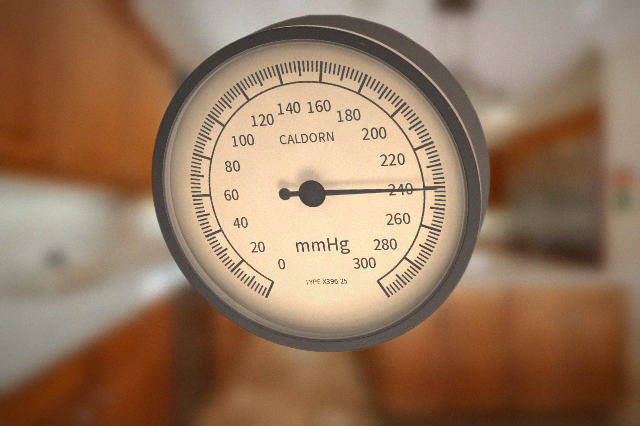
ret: 240,mmHg
